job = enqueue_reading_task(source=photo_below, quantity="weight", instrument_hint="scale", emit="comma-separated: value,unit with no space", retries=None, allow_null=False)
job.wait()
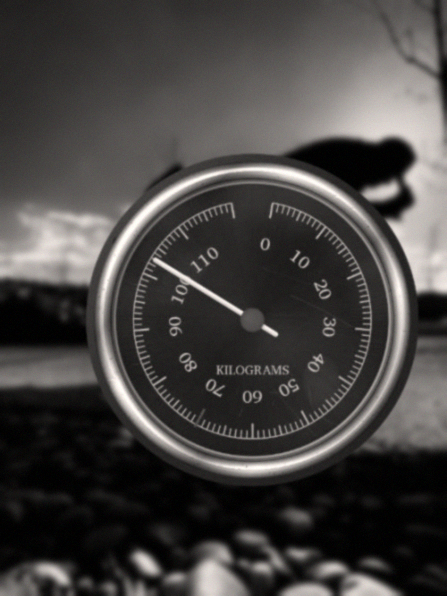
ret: 103,kg
